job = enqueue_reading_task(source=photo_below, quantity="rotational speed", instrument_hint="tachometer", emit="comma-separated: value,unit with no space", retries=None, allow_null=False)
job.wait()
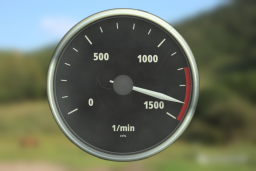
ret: 1400,rpm
